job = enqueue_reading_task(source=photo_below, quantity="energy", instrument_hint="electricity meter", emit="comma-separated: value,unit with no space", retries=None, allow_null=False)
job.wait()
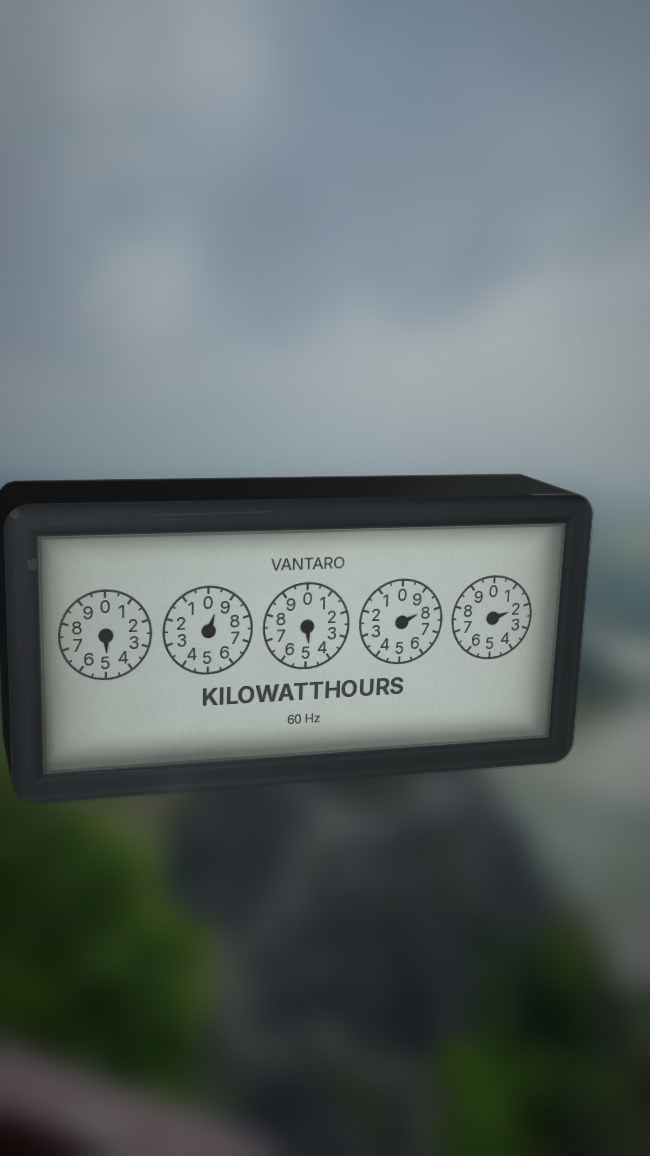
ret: 49482,kWh
